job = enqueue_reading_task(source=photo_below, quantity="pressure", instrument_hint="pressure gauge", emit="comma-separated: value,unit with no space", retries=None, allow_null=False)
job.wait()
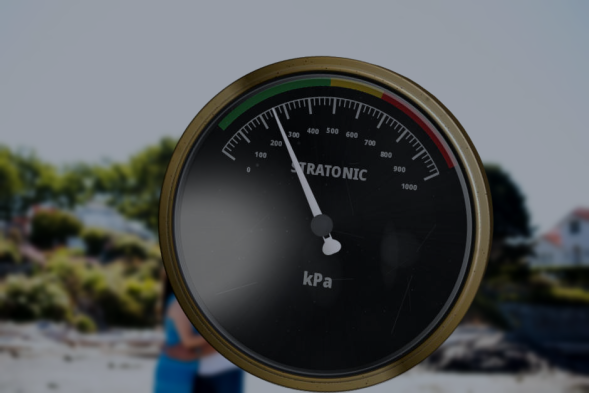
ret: 260,kPa
